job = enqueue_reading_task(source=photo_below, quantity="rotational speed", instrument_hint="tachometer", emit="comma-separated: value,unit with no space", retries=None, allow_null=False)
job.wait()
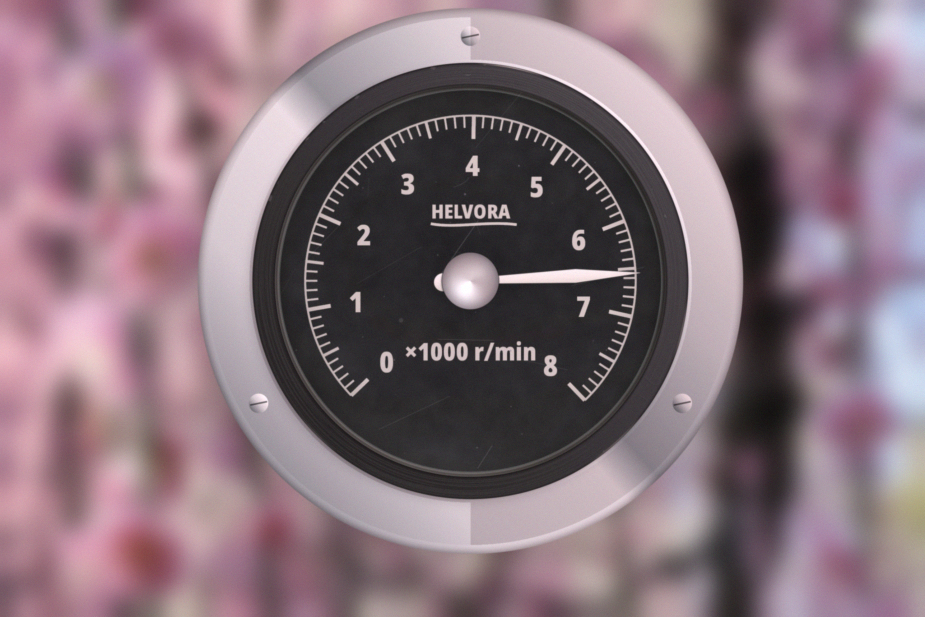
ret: 6550,rpm
